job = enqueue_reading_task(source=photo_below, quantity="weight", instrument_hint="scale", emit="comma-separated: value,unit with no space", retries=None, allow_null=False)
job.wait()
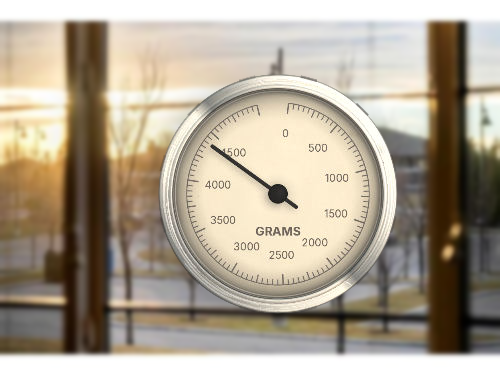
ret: 4400,g
